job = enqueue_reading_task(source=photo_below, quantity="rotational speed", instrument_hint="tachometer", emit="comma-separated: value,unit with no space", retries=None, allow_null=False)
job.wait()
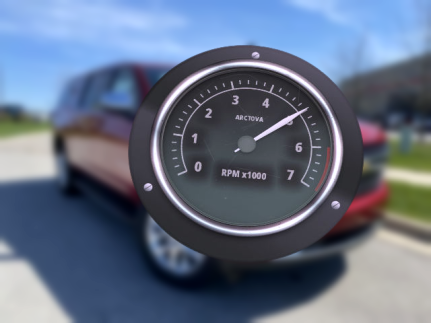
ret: 5000,rpm
